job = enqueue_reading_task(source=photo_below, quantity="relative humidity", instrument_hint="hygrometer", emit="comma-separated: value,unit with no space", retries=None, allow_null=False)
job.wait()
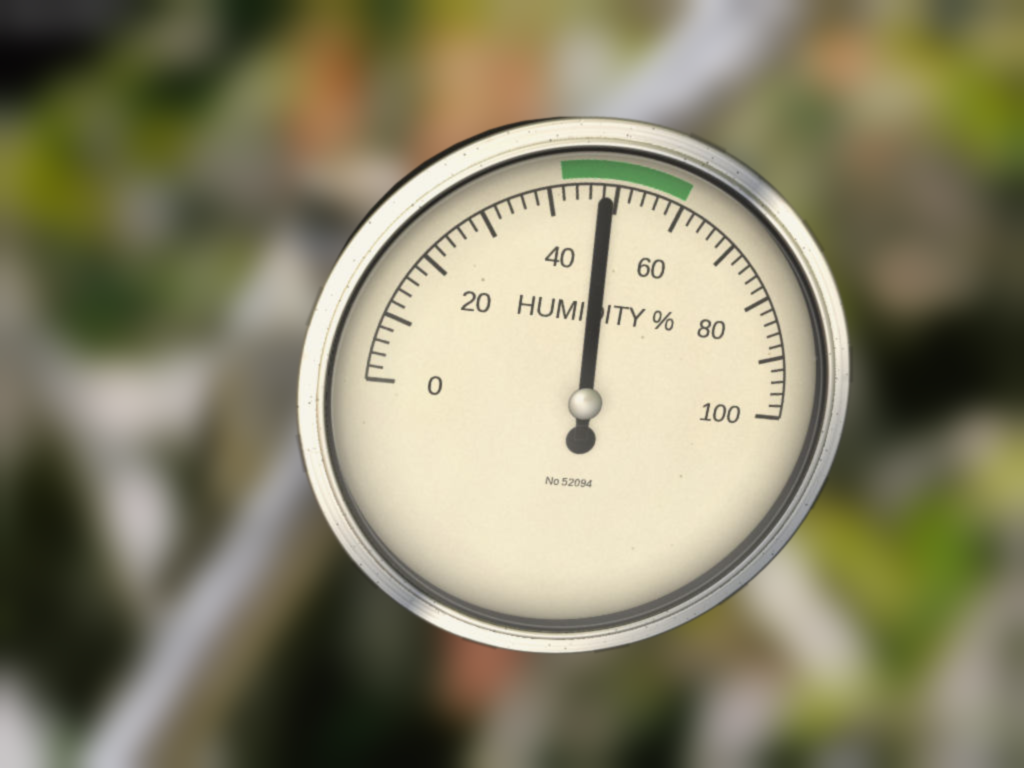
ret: 48,%
